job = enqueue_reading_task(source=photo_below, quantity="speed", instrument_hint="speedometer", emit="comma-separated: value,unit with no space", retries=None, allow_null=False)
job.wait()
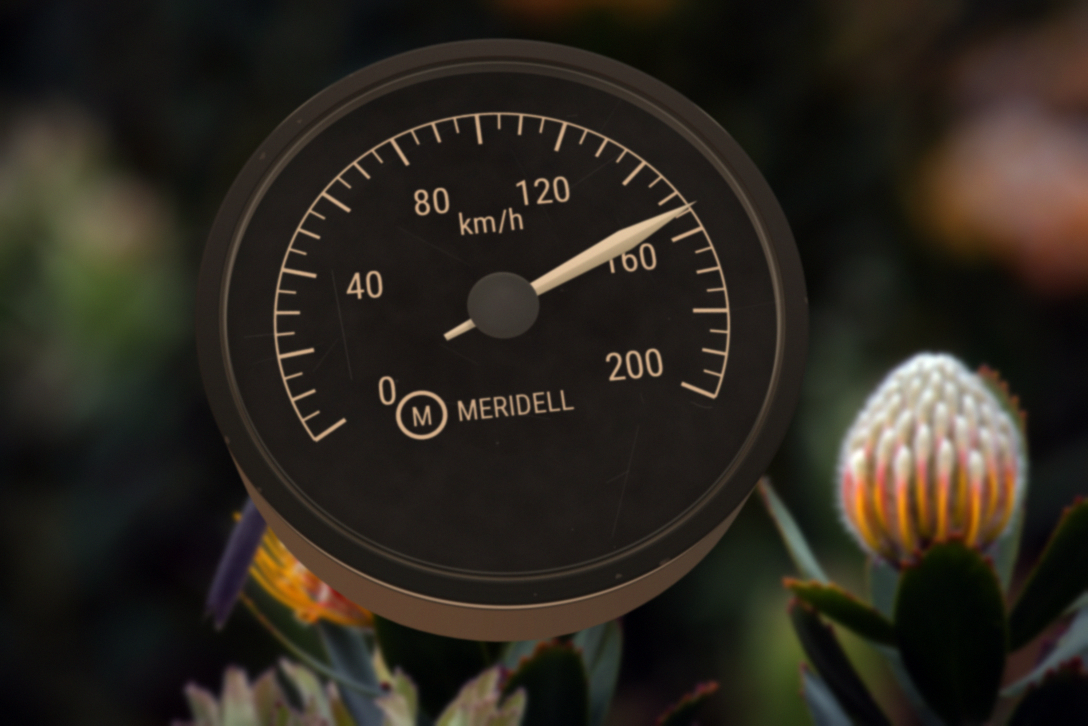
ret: 155,km/h
